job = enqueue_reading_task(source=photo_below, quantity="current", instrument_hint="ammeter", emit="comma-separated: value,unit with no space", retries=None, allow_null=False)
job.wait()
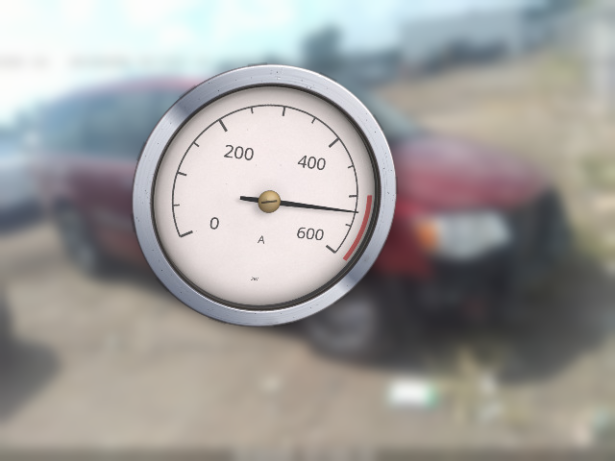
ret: 525,A
